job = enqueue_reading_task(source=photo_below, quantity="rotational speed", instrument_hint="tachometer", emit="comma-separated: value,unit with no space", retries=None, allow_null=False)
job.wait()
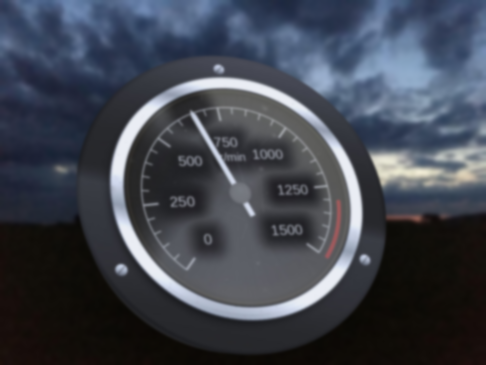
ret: 650,rpm
